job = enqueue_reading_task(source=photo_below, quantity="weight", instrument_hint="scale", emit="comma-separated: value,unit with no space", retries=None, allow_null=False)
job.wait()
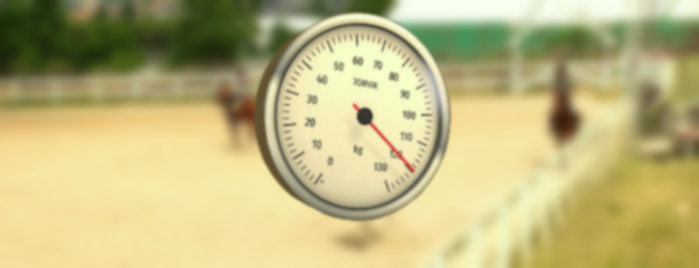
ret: 120,kg
